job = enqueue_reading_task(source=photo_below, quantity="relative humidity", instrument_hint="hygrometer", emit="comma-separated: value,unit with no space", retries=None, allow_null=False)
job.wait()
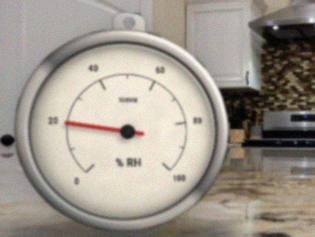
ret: 20,%
